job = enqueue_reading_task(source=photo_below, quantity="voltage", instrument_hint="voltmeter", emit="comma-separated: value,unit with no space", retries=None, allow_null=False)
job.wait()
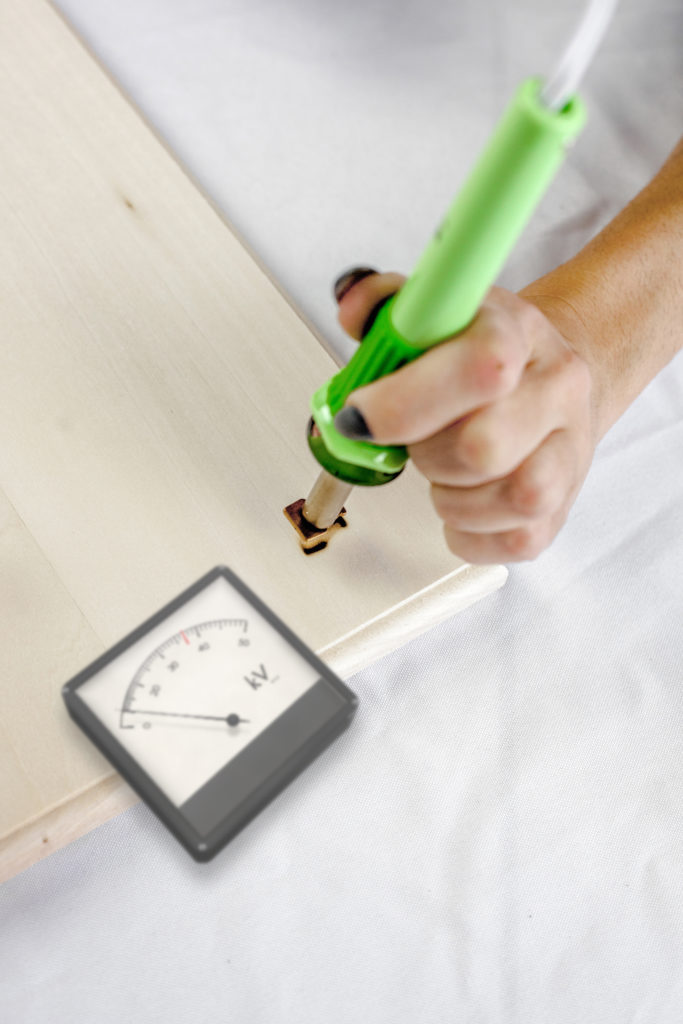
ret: 10,kV
